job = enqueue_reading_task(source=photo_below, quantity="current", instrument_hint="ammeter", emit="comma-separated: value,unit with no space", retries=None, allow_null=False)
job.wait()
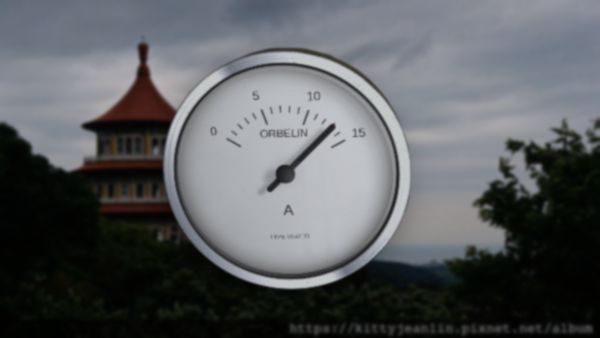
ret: 13,A
